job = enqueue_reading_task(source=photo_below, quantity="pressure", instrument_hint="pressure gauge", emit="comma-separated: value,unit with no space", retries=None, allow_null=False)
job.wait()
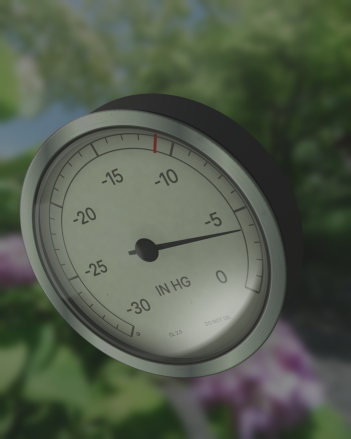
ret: -4,inHg
